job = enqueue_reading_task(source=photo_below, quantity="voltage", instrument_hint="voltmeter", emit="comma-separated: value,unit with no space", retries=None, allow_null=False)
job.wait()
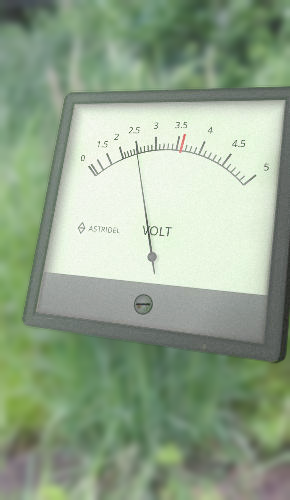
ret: 2.5,V
